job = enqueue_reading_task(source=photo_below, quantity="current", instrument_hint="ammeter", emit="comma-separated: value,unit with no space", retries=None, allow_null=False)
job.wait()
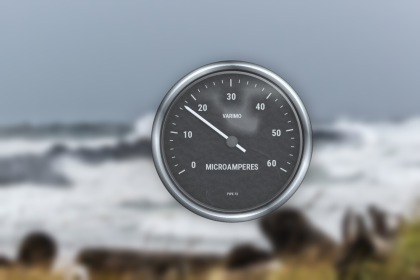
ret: 17,µA
